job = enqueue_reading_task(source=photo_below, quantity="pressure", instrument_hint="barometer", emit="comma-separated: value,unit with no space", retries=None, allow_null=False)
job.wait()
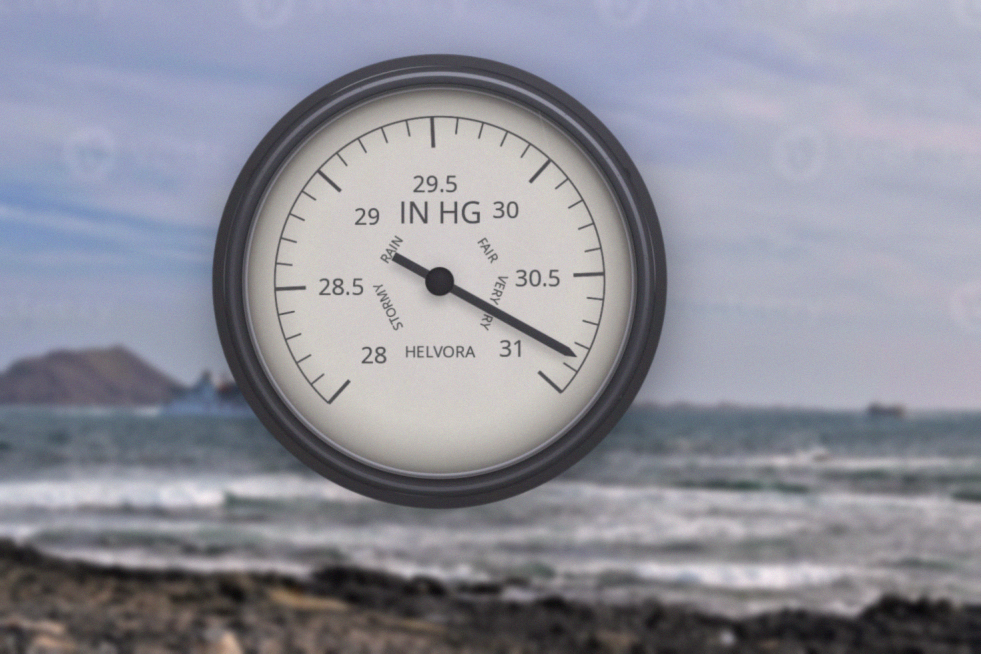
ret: 30.85,inHg
